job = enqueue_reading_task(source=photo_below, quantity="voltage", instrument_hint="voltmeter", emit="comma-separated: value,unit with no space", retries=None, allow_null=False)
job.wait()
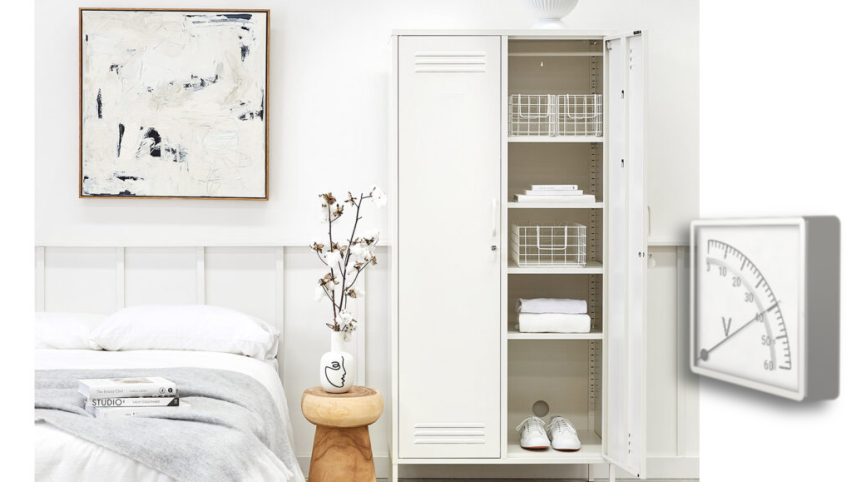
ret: 40,V
